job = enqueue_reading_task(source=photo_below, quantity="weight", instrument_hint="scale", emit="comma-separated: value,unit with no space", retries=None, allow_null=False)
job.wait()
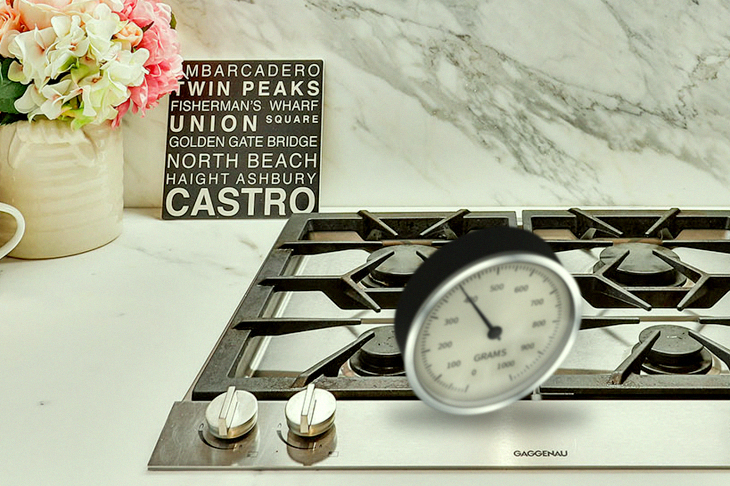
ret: 400,g
